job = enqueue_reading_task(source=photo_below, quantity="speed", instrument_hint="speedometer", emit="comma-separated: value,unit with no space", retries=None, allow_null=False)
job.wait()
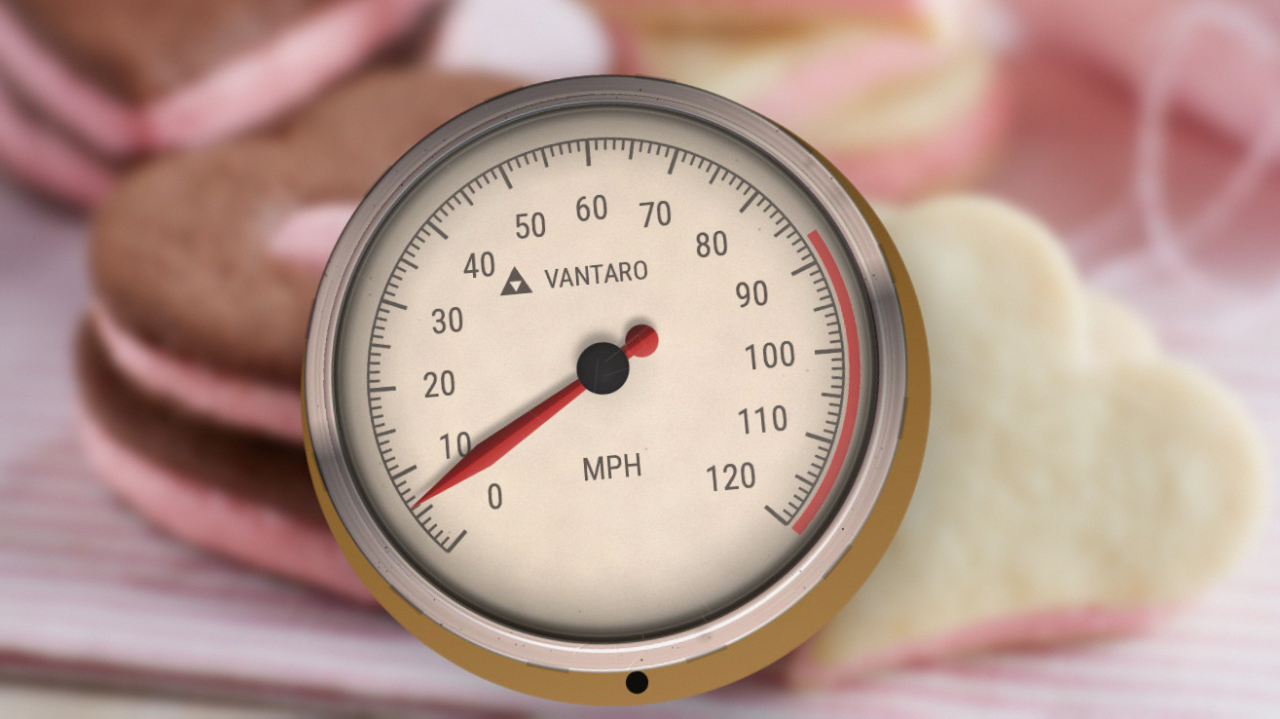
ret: 6,mph
